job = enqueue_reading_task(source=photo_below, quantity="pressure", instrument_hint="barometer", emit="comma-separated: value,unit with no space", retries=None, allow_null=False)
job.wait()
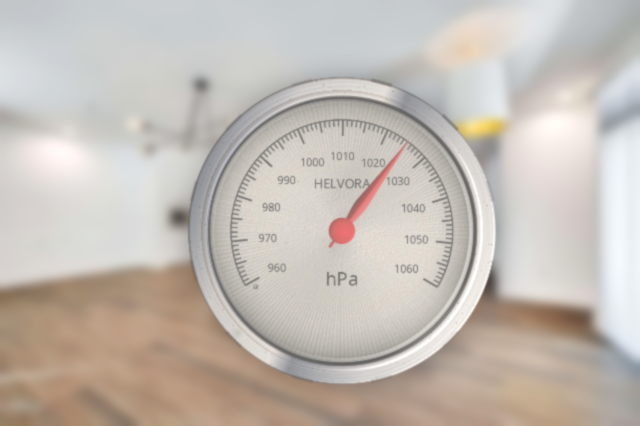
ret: 1025,hPa
